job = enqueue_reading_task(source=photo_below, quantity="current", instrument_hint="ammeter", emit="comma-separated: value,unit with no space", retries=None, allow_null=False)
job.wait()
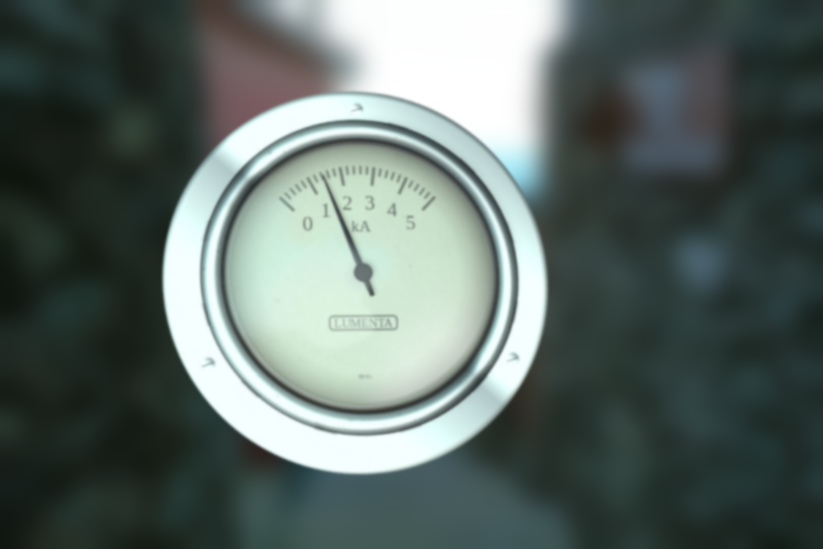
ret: 1.4,kA
